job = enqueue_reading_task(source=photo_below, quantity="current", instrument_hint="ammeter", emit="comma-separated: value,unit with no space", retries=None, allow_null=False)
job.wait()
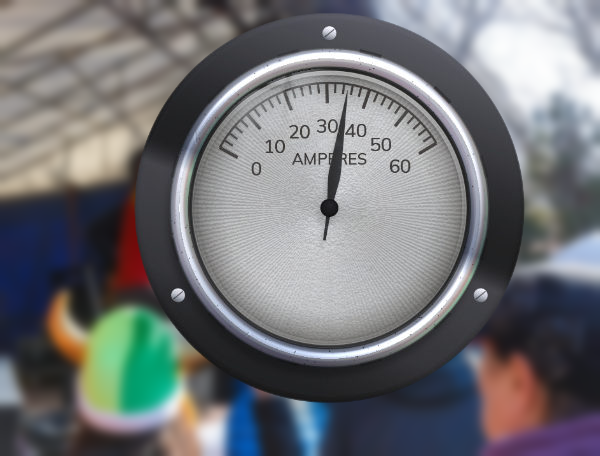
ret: 35,A
